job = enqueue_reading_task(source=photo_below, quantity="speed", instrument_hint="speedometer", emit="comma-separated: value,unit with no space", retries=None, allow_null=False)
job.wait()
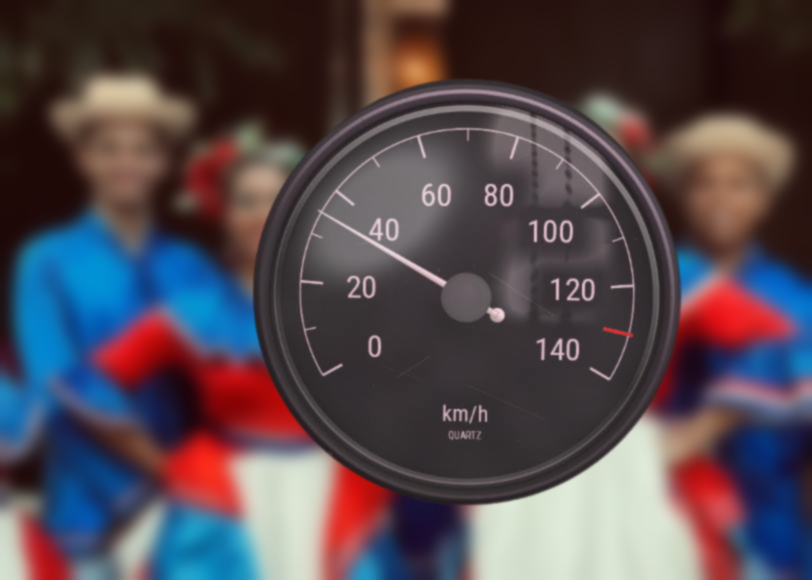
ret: 35,km/h
